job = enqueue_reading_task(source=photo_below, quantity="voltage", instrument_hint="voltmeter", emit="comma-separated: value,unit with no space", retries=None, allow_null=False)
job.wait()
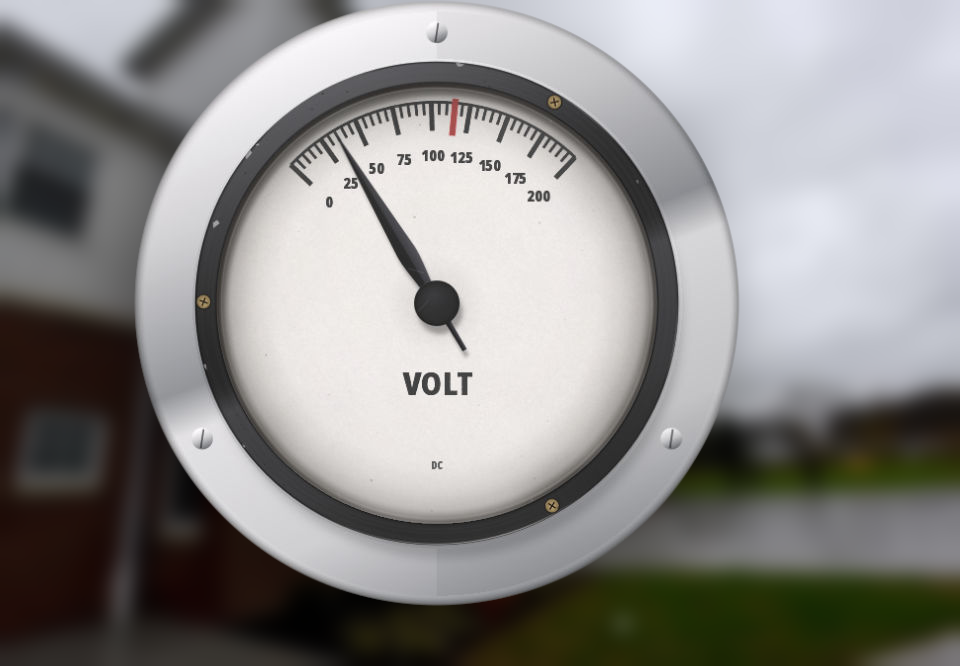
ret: 35,V
